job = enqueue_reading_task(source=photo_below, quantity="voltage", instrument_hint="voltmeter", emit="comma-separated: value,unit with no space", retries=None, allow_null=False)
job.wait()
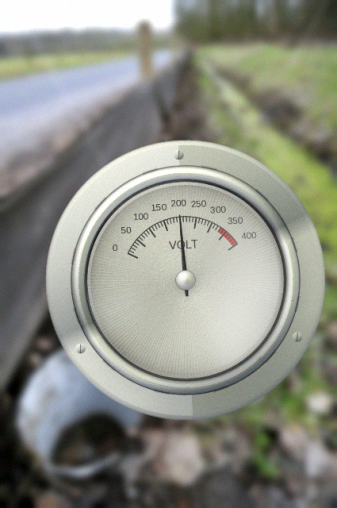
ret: 200,V
